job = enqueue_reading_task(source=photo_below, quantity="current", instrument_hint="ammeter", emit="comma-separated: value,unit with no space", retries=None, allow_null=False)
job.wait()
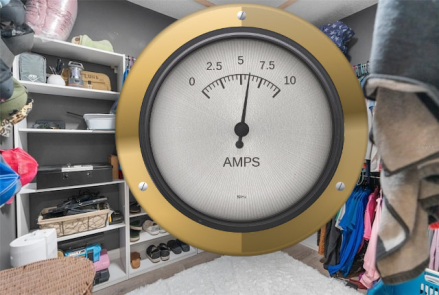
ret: 6,A
